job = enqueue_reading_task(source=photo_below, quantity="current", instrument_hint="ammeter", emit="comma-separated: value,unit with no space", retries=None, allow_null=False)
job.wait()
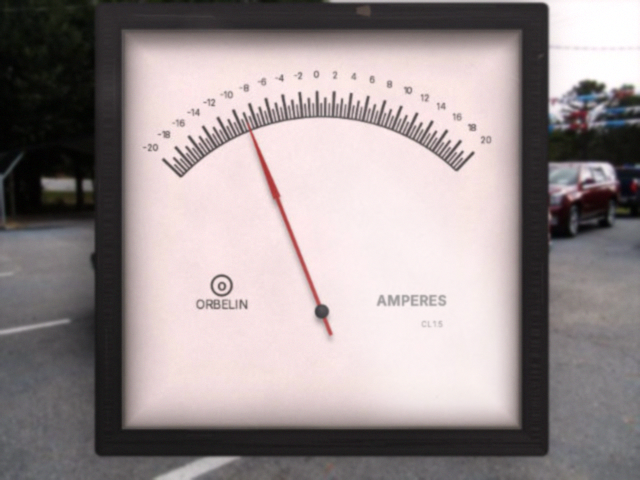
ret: -9,A
